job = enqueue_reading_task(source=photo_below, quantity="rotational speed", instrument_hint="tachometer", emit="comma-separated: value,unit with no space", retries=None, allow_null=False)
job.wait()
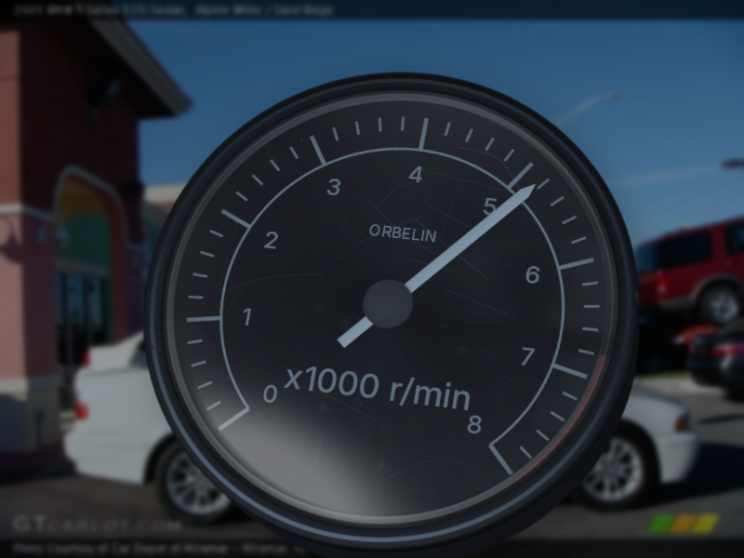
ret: 5200,rpm
